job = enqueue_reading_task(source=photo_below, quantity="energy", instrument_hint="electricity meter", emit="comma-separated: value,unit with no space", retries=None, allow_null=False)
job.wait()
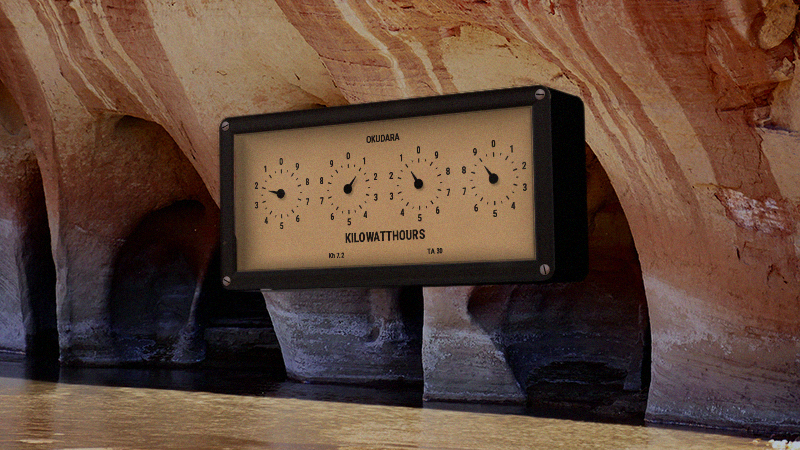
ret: 2109,kWh
